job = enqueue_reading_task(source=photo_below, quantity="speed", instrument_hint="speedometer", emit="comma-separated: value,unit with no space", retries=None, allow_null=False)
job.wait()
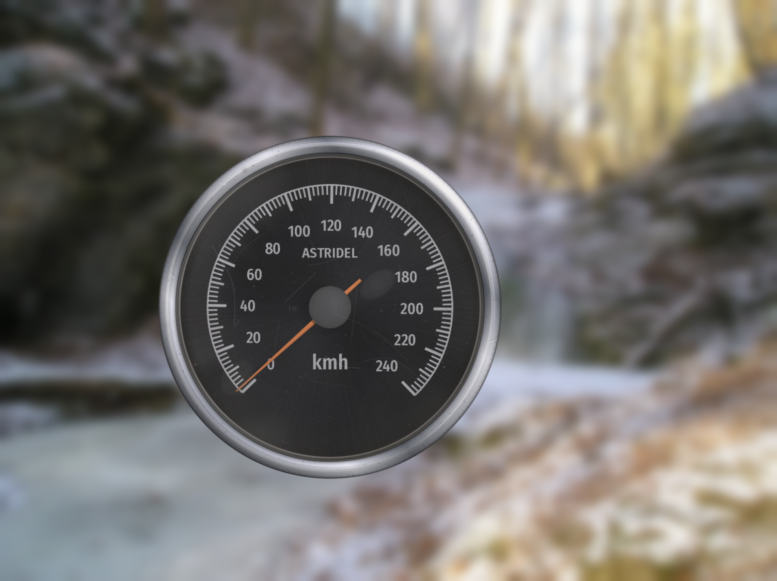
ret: 2,km/h
